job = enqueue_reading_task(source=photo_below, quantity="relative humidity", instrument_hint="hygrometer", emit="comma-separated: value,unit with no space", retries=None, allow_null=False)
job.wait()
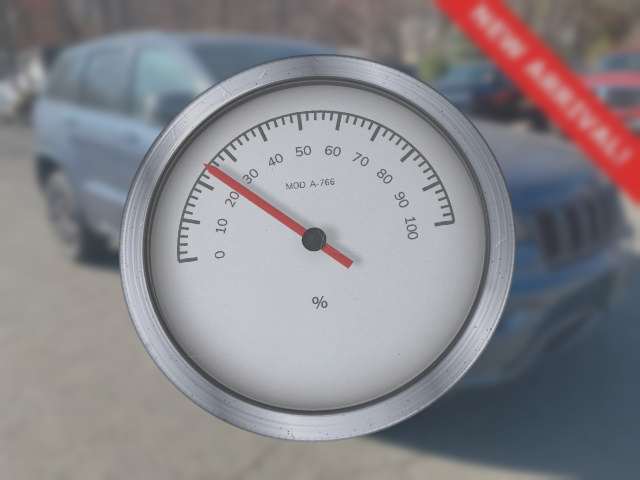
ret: 24,%
